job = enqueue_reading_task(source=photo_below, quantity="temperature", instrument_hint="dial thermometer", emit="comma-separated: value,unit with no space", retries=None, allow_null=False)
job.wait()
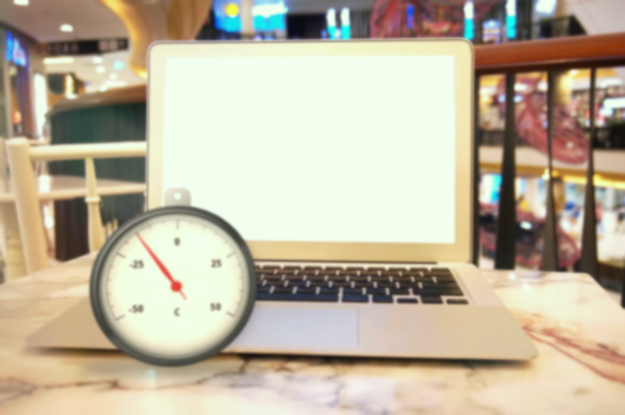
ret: -15,°C
